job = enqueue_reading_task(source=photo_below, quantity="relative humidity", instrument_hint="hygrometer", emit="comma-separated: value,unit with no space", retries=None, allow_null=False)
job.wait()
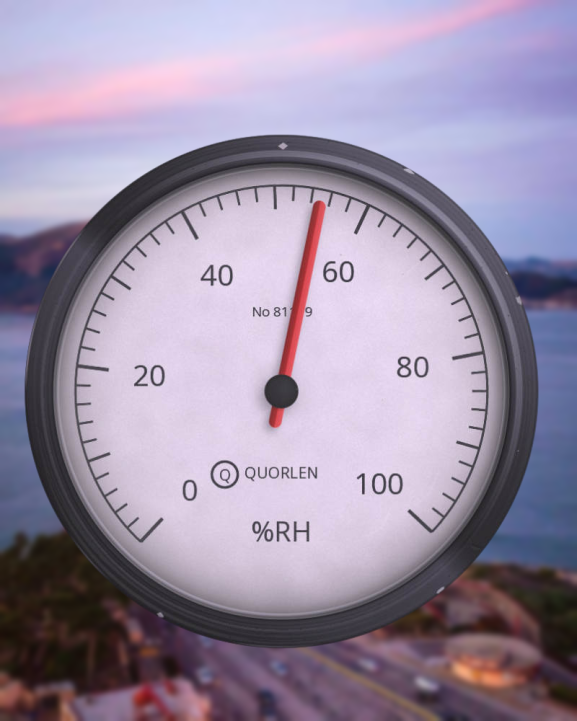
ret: 55,%
